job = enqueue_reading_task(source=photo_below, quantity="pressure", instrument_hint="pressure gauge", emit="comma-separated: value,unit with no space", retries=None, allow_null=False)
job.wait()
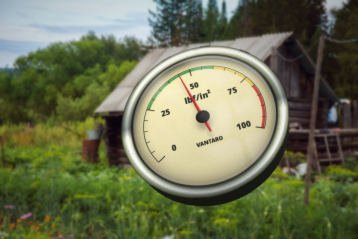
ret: 45,psi
